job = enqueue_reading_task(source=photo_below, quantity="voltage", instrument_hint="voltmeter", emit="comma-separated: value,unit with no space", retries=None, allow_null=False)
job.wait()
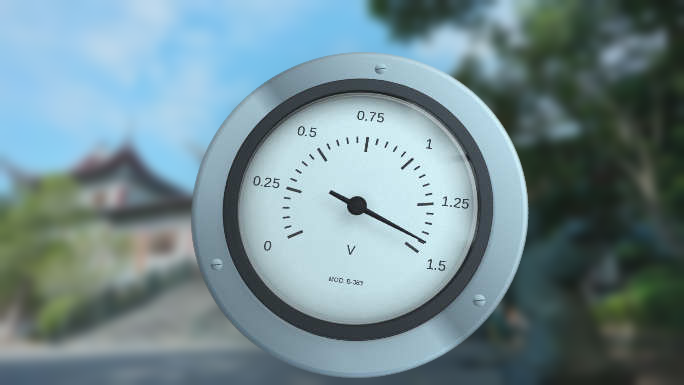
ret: 1.45,V
